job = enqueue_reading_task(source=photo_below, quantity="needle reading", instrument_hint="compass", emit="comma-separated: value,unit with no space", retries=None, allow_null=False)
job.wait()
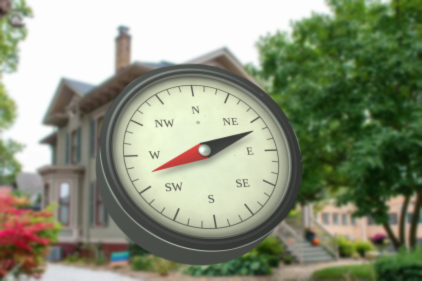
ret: 250,°
